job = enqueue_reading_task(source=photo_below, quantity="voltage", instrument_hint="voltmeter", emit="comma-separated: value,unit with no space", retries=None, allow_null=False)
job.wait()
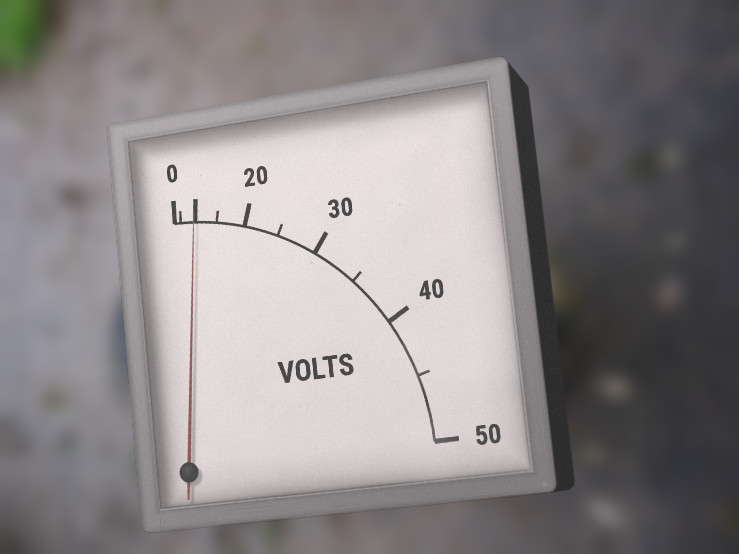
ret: 10,V
